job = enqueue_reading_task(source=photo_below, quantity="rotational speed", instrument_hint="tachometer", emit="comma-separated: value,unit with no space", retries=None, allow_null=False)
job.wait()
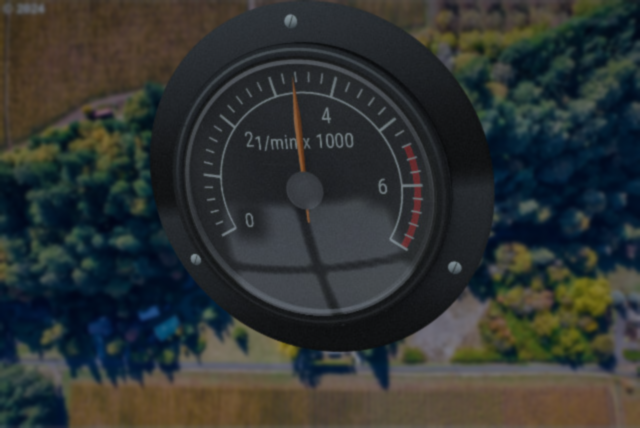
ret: 3400,rpm
